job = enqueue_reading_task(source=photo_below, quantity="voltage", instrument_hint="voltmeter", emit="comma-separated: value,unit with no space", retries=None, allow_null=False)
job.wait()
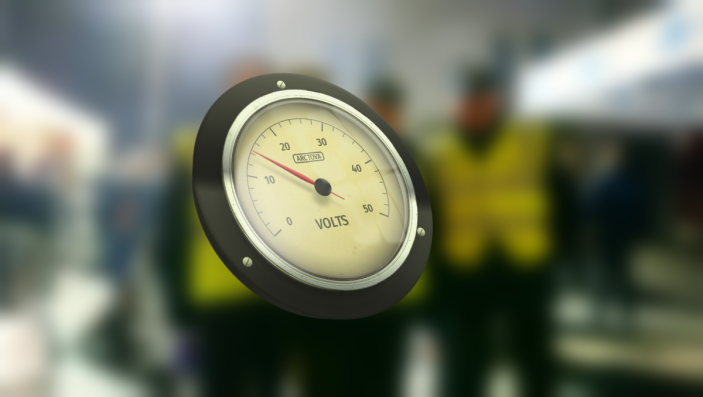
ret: 14,V
